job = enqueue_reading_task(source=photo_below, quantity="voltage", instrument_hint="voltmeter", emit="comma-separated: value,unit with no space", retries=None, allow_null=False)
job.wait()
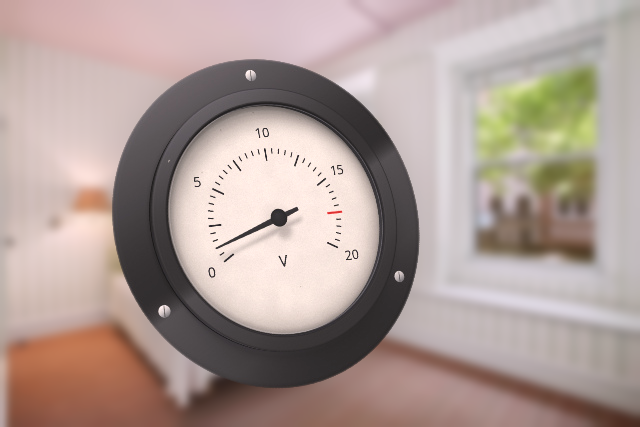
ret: 1,V
